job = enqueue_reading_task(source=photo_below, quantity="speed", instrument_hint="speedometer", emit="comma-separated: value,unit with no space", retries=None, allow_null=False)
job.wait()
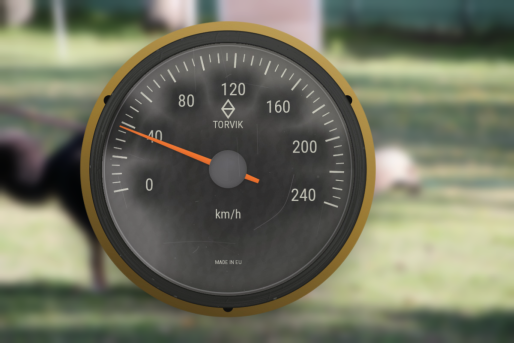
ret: 37.5,km/h
